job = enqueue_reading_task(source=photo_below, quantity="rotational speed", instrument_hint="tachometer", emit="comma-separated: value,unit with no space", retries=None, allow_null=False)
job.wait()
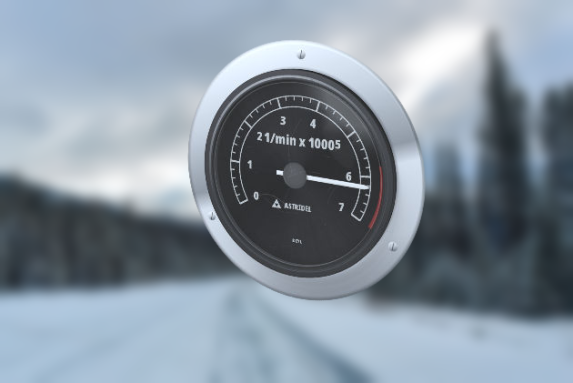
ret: 6200,rpm
